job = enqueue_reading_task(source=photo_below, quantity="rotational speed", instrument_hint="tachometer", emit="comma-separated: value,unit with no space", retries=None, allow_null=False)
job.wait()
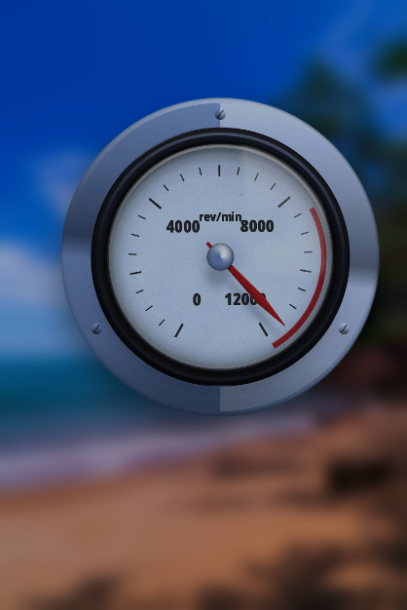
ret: 11500,rpm
